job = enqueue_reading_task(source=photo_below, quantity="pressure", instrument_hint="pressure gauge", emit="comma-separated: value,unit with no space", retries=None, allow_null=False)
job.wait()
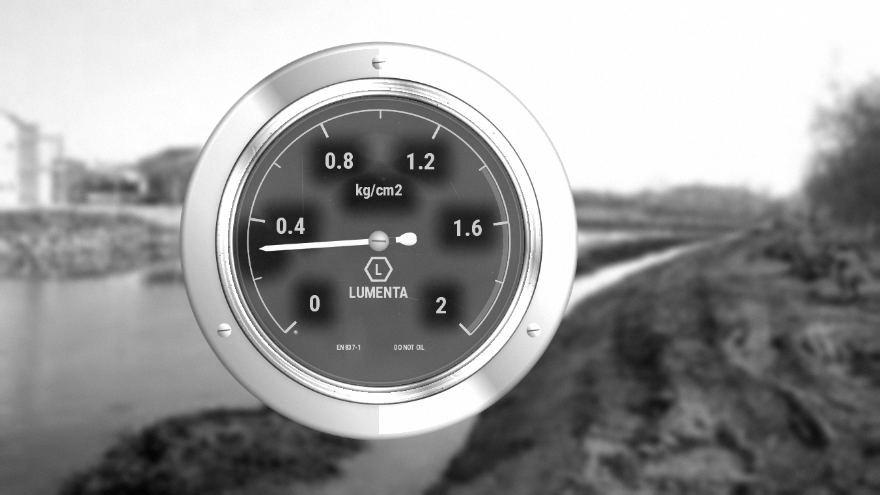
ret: 0.3,kg/cm²
